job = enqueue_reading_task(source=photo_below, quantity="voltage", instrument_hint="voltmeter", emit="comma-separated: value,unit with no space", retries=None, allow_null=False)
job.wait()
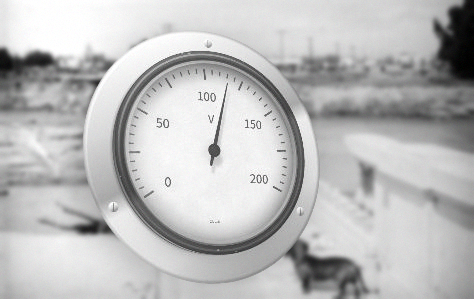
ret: 115,V
